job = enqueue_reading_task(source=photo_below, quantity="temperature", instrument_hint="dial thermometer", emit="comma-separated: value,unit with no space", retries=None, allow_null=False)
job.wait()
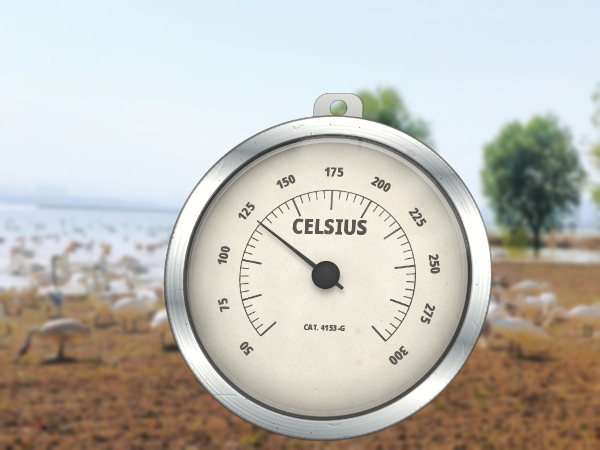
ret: 125,°C
